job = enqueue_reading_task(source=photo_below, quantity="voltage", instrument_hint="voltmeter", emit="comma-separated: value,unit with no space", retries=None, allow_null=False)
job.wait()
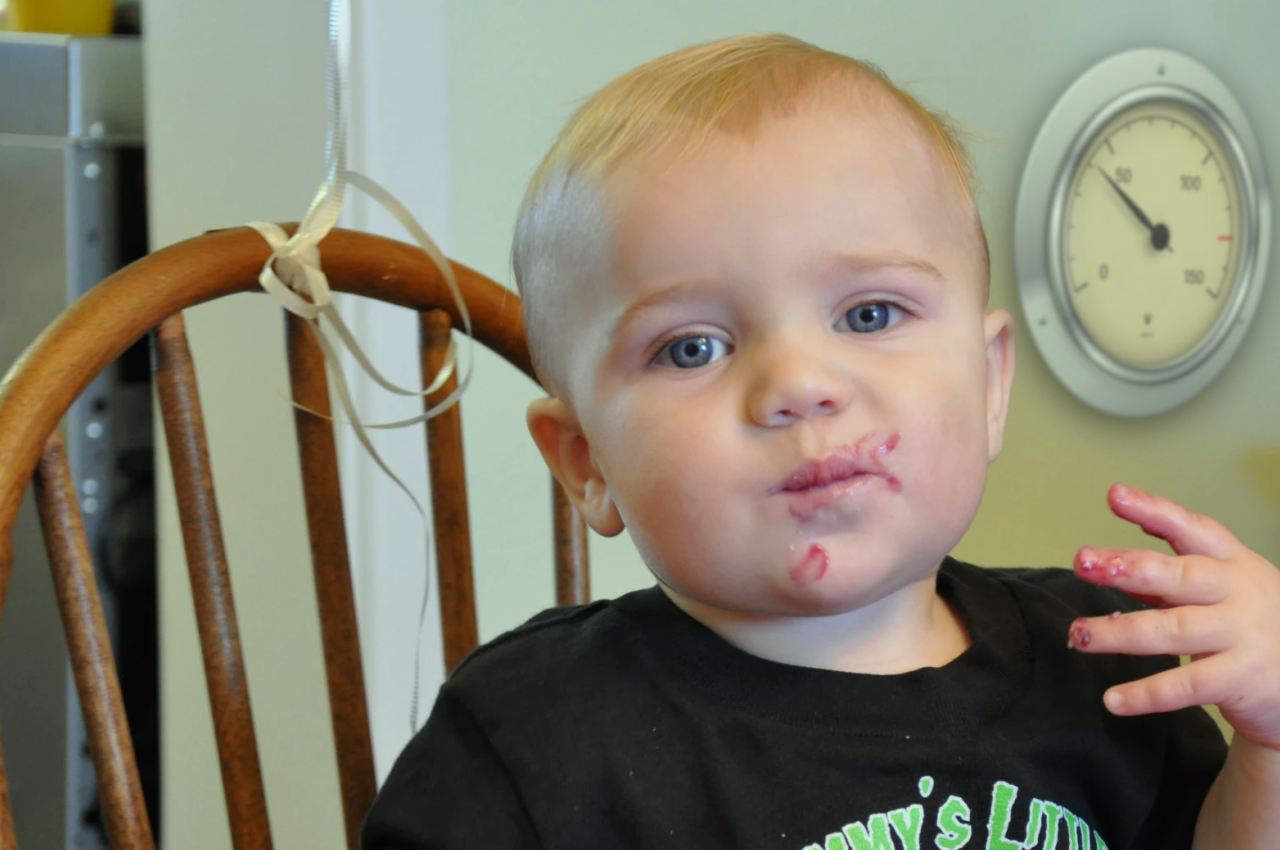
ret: 40,V
